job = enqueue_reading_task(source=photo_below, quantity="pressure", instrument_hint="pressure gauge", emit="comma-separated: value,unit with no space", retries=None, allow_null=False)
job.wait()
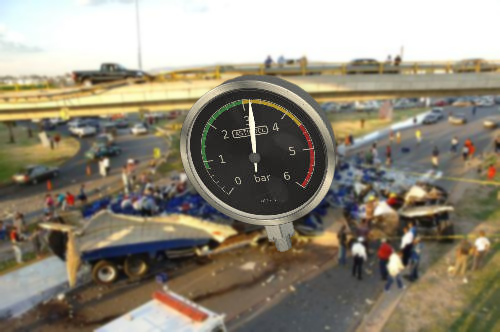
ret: 3.2,bar
